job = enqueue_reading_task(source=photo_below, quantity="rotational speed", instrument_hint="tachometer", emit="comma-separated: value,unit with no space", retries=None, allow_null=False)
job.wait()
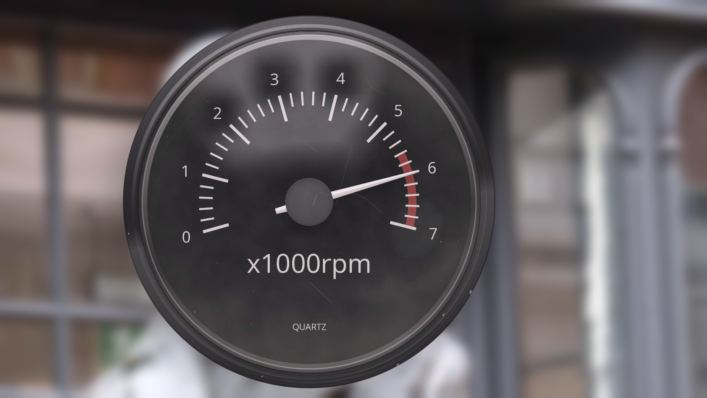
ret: 6000,rpm
